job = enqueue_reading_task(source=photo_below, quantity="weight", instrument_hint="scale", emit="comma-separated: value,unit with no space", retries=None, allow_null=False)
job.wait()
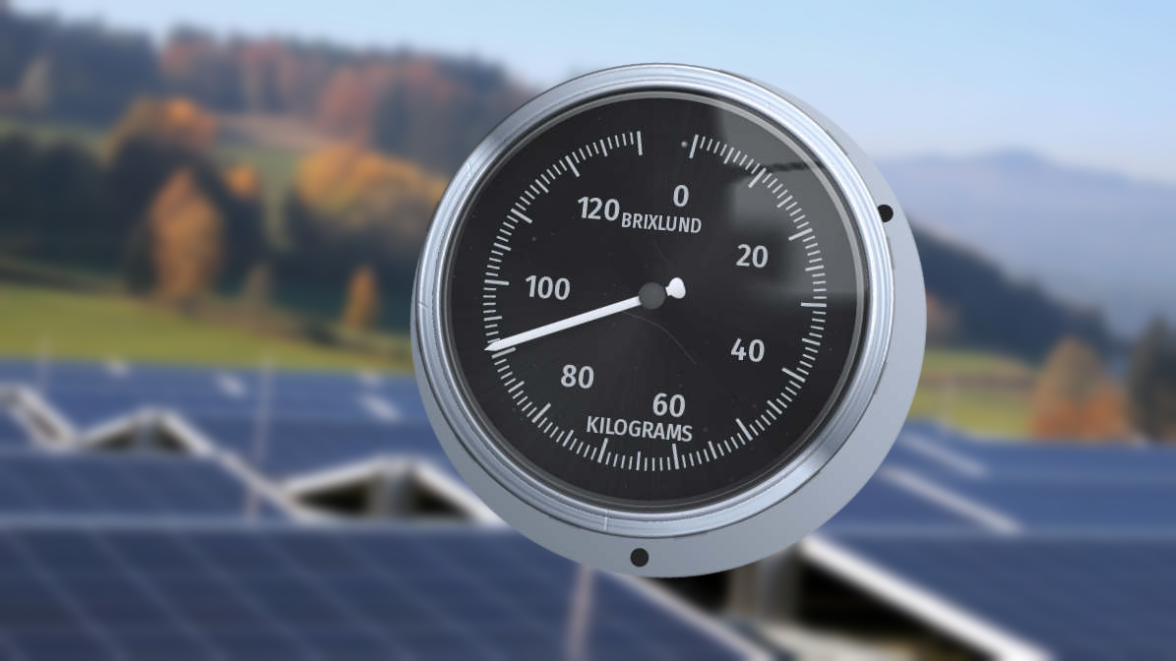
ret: 91,kg
